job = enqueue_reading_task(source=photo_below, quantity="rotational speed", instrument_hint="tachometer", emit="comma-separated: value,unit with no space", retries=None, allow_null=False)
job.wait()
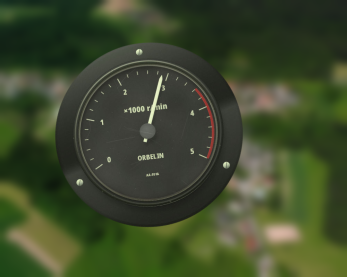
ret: 2900,rpm
